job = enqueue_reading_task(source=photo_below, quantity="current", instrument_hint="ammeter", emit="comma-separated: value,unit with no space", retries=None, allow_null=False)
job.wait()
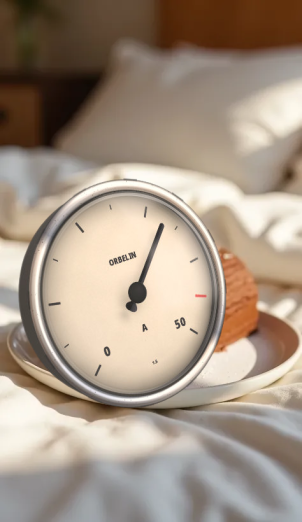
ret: 32.5,A
